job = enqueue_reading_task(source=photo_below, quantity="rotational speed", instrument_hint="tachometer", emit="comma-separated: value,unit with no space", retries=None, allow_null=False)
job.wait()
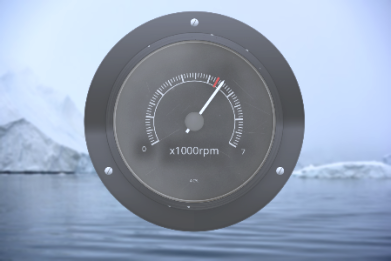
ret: 4500,rpm
